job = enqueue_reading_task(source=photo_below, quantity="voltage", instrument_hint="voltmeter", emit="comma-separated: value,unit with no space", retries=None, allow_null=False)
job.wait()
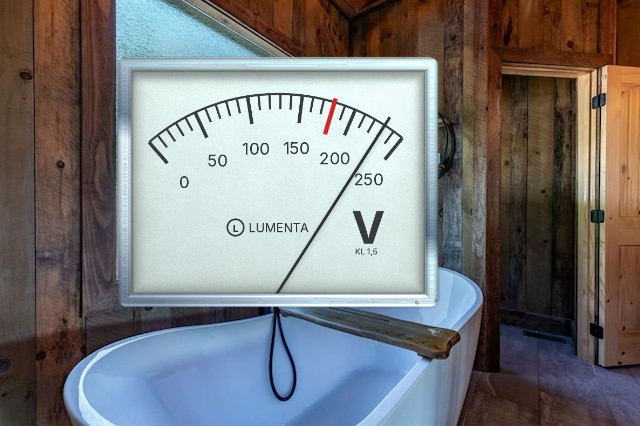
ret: 230,V
